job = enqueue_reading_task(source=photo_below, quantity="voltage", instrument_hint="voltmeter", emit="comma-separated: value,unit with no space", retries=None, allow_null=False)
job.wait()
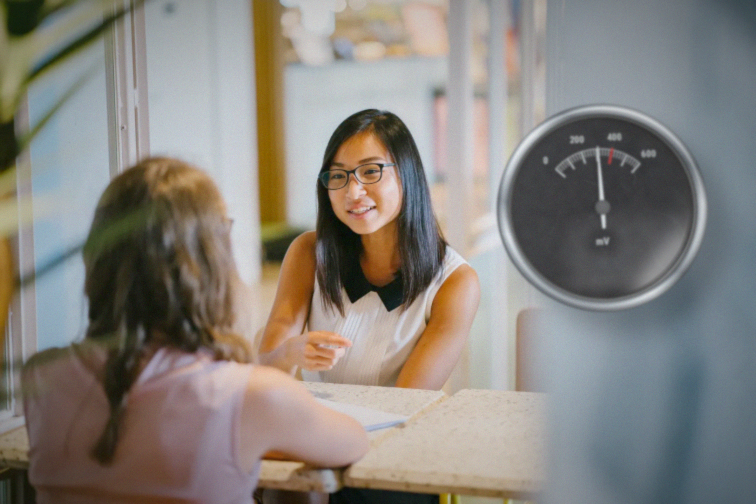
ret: 300,mV
